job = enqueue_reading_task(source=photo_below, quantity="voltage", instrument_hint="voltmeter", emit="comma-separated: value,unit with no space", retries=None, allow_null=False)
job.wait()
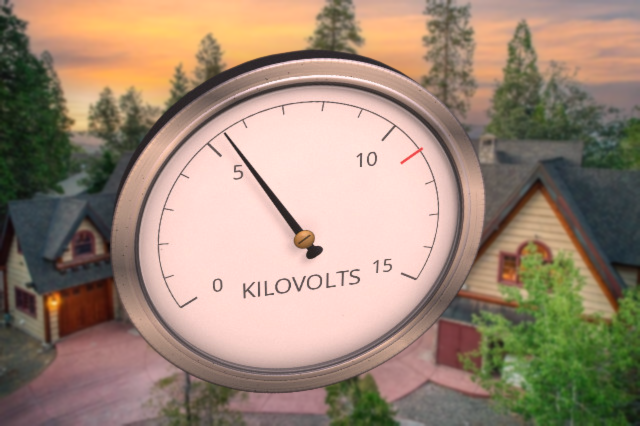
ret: 5.5,kV
